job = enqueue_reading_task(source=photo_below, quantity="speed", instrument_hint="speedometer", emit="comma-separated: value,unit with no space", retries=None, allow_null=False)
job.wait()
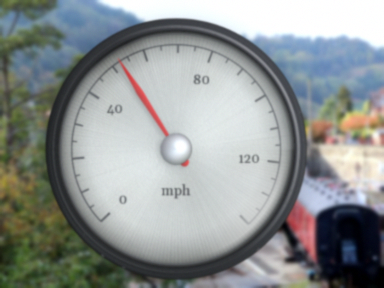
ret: 52.5,mph
